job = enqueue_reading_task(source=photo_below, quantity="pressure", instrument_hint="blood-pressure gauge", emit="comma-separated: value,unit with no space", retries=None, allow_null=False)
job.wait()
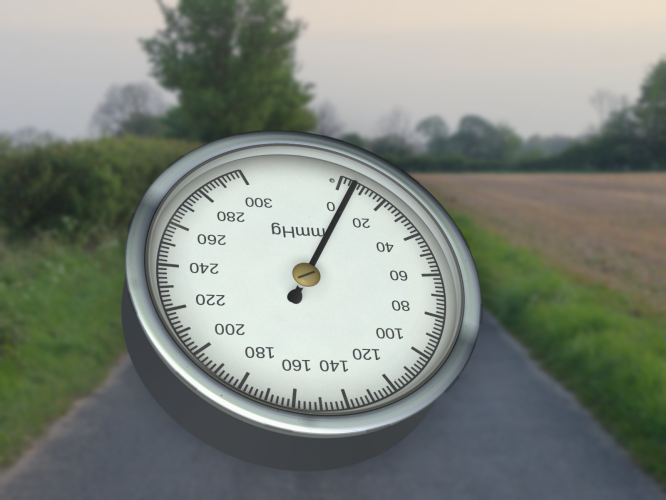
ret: 6,mmHg
